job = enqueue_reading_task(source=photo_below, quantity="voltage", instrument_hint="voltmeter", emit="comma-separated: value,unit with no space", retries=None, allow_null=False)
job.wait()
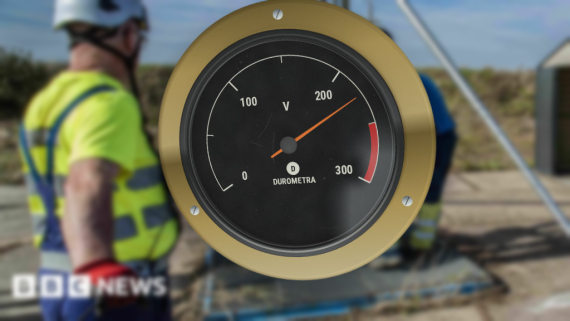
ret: 225,V
